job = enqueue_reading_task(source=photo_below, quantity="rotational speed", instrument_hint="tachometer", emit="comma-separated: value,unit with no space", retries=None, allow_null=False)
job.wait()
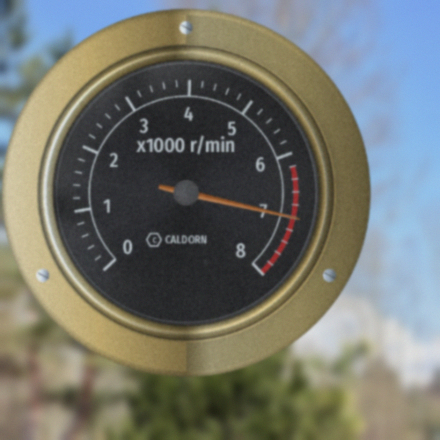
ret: 7000,rpm
